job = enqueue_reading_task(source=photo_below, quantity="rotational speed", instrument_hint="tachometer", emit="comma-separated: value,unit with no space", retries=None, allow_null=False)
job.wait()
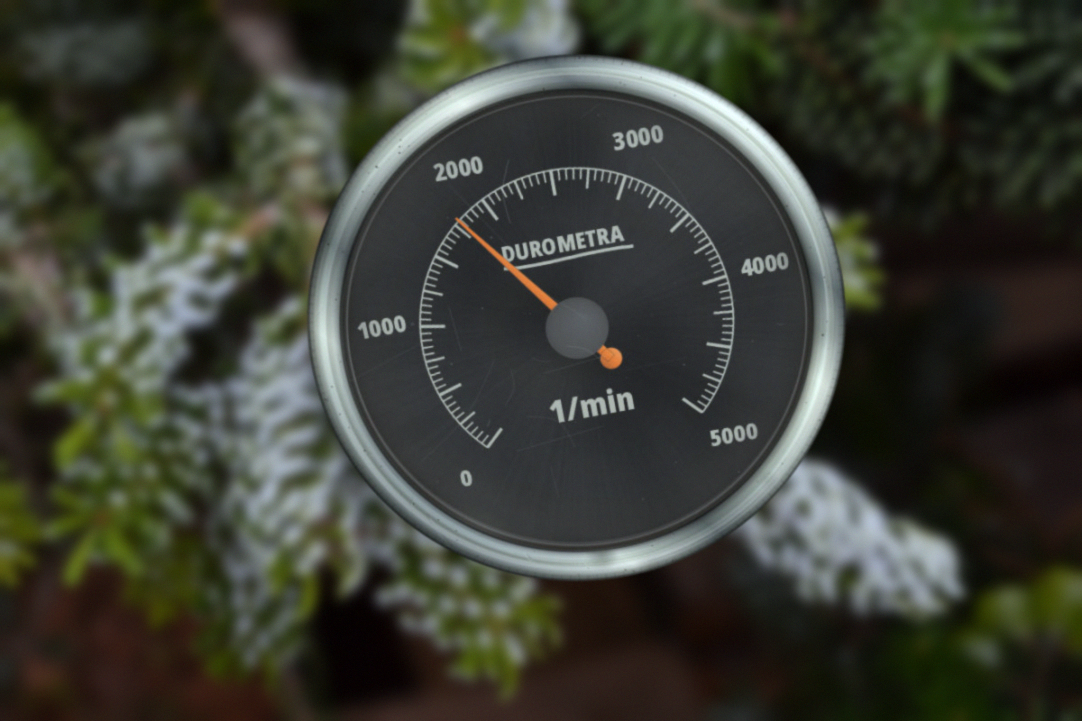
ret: 1800,rpm
